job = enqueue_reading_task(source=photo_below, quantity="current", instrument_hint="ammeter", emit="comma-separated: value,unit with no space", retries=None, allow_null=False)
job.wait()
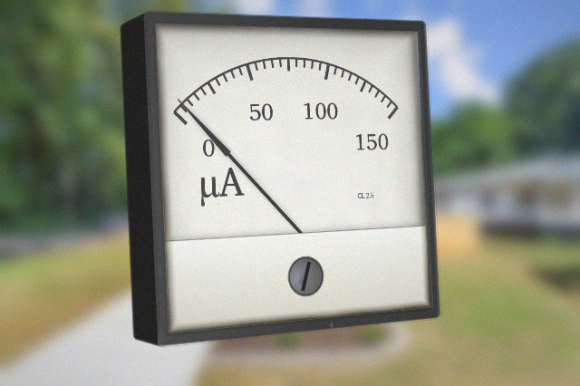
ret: 5,µA
